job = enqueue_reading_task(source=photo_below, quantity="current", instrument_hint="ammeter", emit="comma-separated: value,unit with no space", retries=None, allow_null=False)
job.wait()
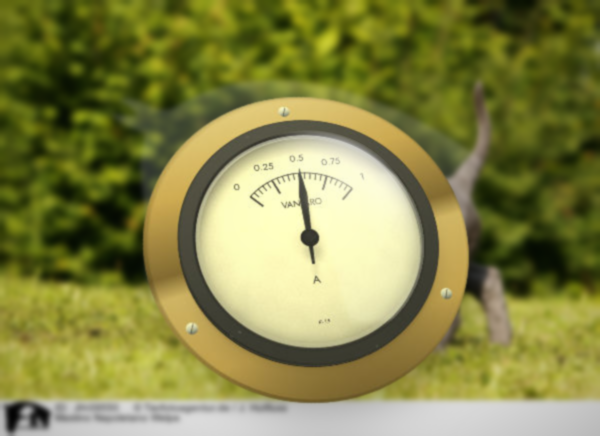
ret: 0.5,A
